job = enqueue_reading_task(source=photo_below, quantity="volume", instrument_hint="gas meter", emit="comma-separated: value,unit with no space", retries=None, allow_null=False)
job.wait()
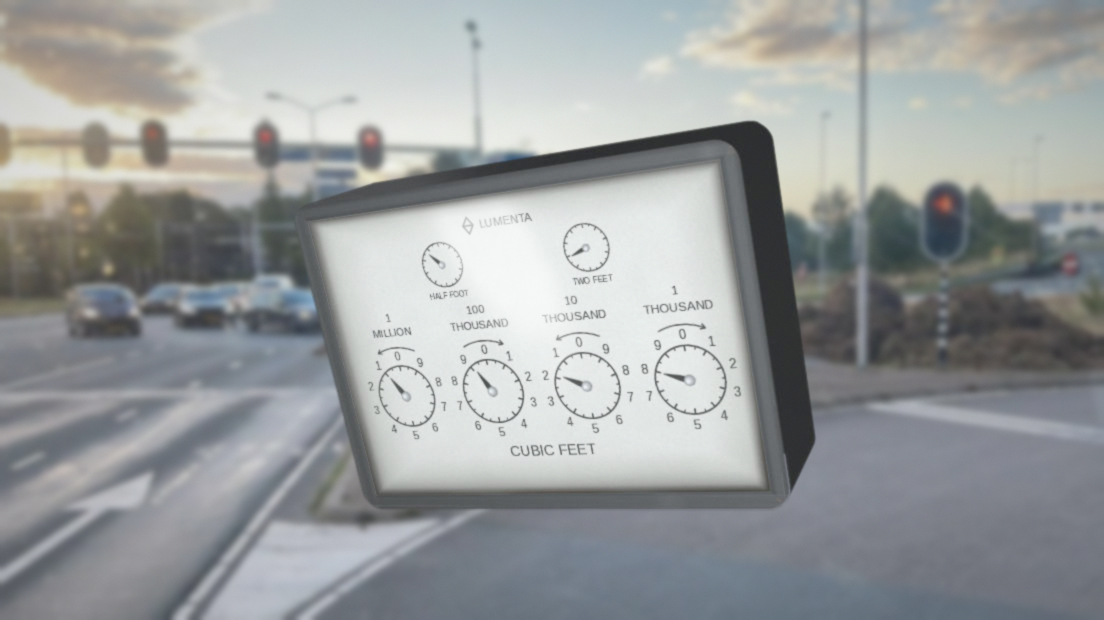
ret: 91800,ft³
